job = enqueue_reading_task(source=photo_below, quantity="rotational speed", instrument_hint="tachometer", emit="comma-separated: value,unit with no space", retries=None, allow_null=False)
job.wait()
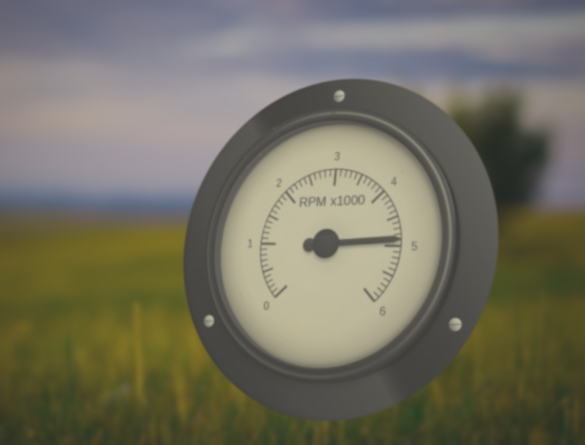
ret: 4900,rpm
